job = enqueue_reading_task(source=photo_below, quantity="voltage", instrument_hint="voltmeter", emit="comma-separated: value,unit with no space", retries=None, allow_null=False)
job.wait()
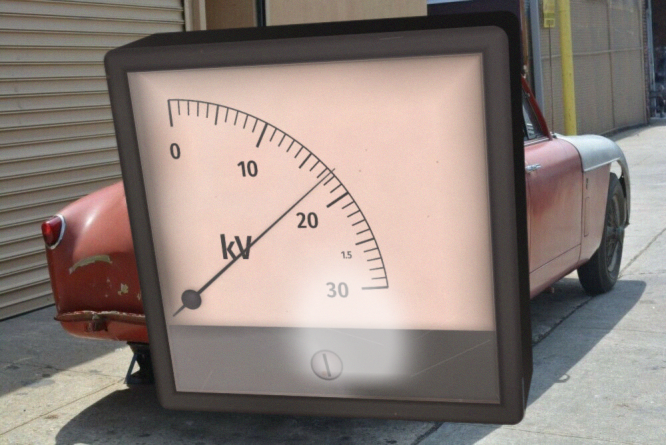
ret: 17.5,kV
